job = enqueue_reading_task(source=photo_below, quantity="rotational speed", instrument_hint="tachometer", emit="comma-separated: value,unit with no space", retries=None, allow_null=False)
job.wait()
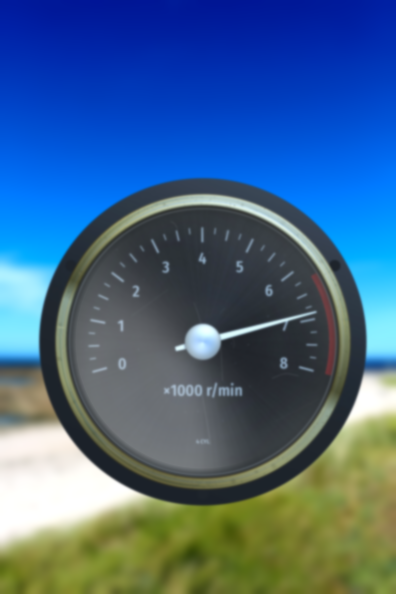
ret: 6875,rpm
